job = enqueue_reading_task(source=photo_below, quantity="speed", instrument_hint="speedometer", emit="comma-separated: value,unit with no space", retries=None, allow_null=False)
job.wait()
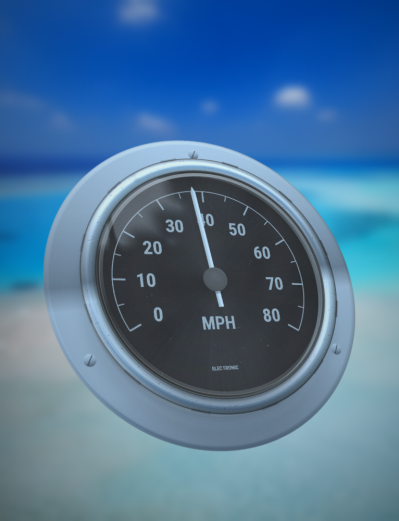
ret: 37.5,mph
